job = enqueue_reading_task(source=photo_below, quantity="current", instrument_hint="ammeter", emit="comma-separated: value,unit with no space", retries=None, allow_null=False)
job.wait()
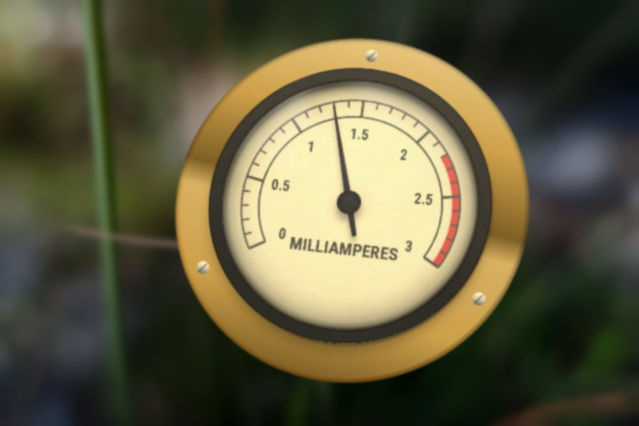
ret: 1.3,mA
